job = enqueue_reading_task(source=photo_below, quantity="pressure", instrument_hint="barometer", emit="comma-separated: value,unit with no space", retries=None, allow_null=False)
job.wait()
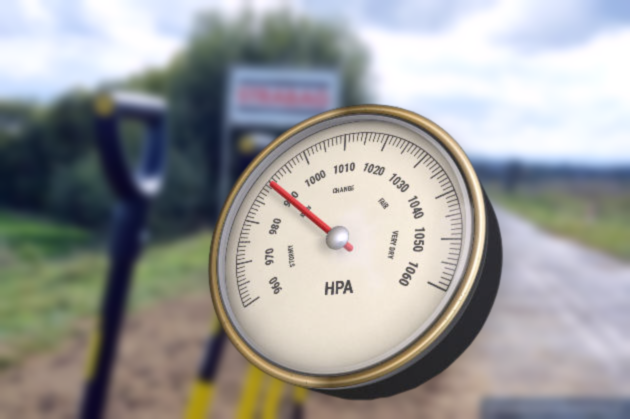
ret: 990,hPa
